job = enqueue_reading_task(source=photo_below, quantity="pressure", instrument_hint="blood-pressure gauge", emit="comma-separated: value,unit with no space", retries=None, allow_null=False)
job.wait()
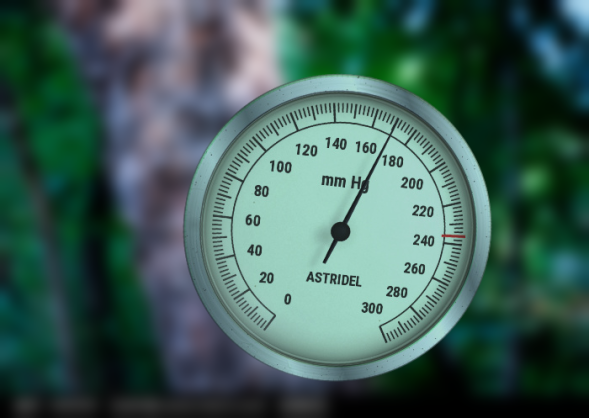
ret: 170,mmHg
